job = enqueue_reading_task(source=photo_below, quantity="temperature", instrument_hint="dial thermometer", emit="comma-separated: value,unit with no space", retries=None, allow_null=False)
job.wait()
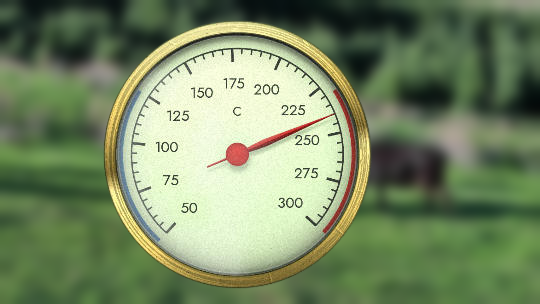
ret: 240,°C
